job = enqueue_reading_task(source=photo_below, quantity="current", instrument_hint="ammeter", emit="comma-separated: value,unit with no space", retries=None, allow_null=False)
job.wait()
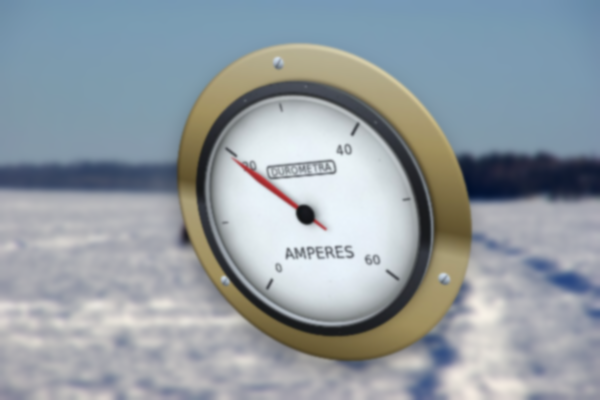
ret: 20,A
